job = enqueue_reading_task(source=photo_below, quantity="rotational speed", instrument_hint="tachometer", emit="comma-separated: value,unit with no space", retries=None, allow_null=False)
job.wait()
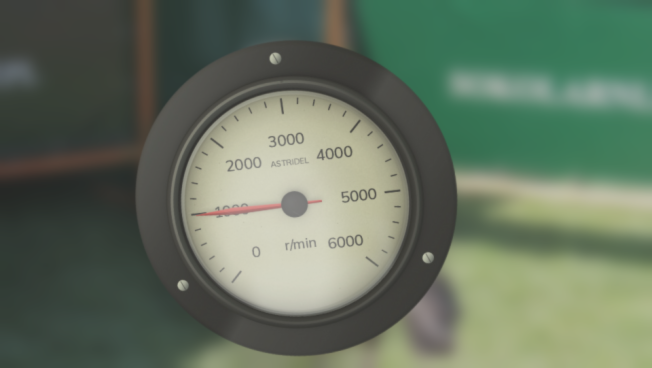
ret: 1000,rpm
